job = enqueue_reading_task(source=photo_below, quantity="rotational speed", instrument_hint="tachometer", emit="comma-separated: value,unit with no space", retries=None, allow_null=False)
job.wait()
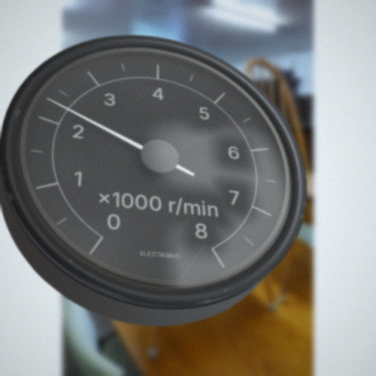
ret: 2250,rpm
